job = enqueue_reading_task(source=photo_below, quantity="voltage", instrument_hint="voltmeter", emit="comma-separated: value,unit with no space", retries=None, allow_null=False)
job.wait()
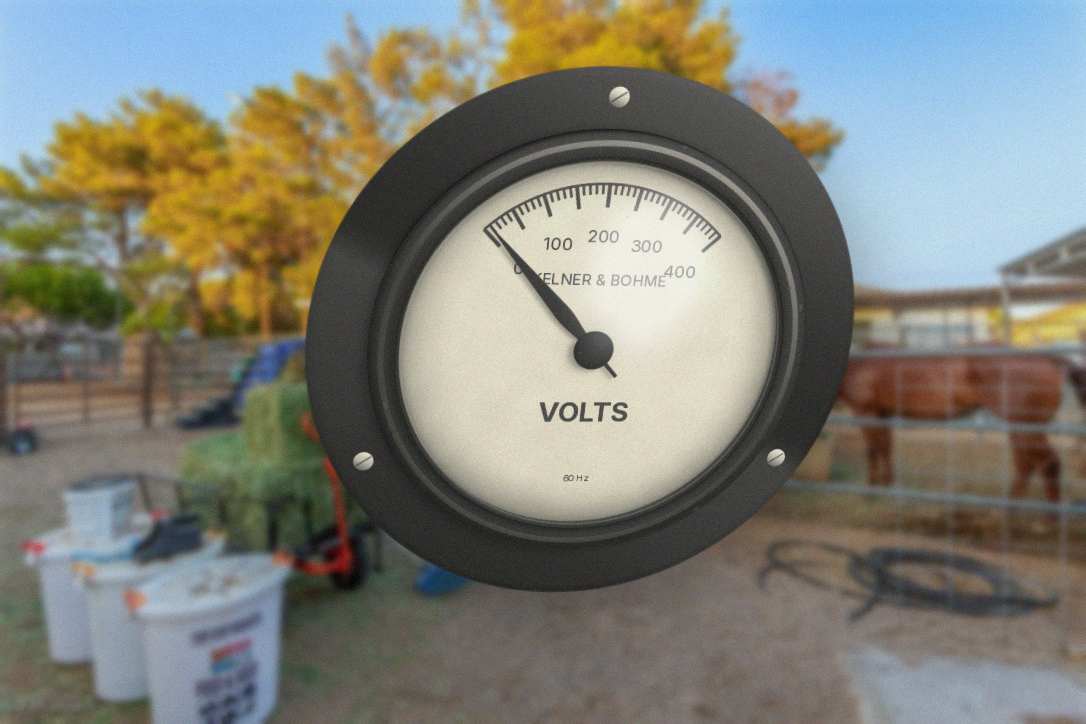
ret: 10,V
